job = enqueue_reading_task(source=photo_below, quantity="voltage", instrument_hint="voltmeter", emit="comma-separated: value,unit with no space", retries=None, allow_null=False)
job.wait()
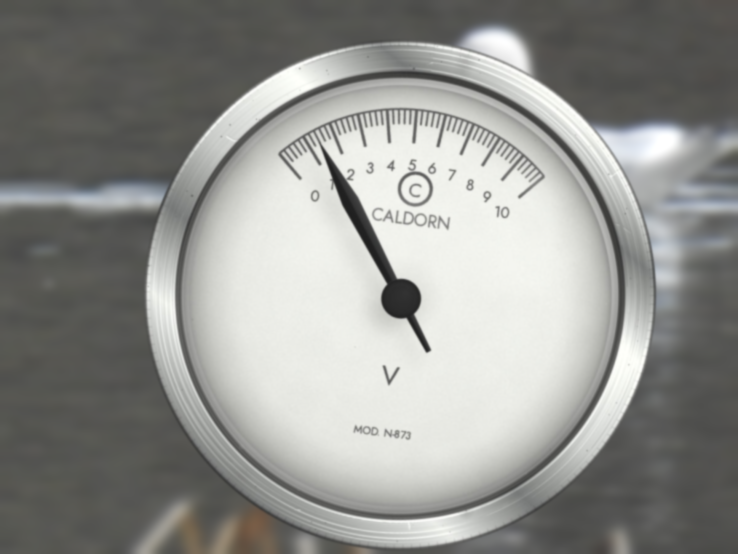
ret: 1.4,V
